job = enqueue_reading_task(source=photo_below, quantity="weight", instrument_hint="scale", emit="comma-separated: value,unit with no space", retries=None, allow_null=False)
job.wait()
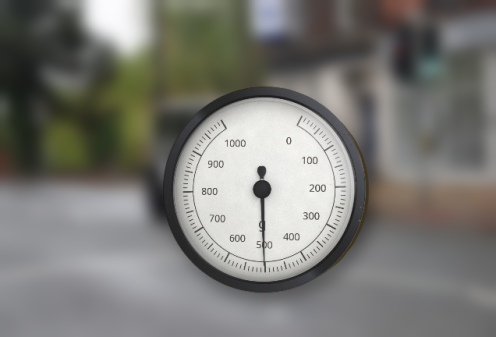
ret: 500,g
